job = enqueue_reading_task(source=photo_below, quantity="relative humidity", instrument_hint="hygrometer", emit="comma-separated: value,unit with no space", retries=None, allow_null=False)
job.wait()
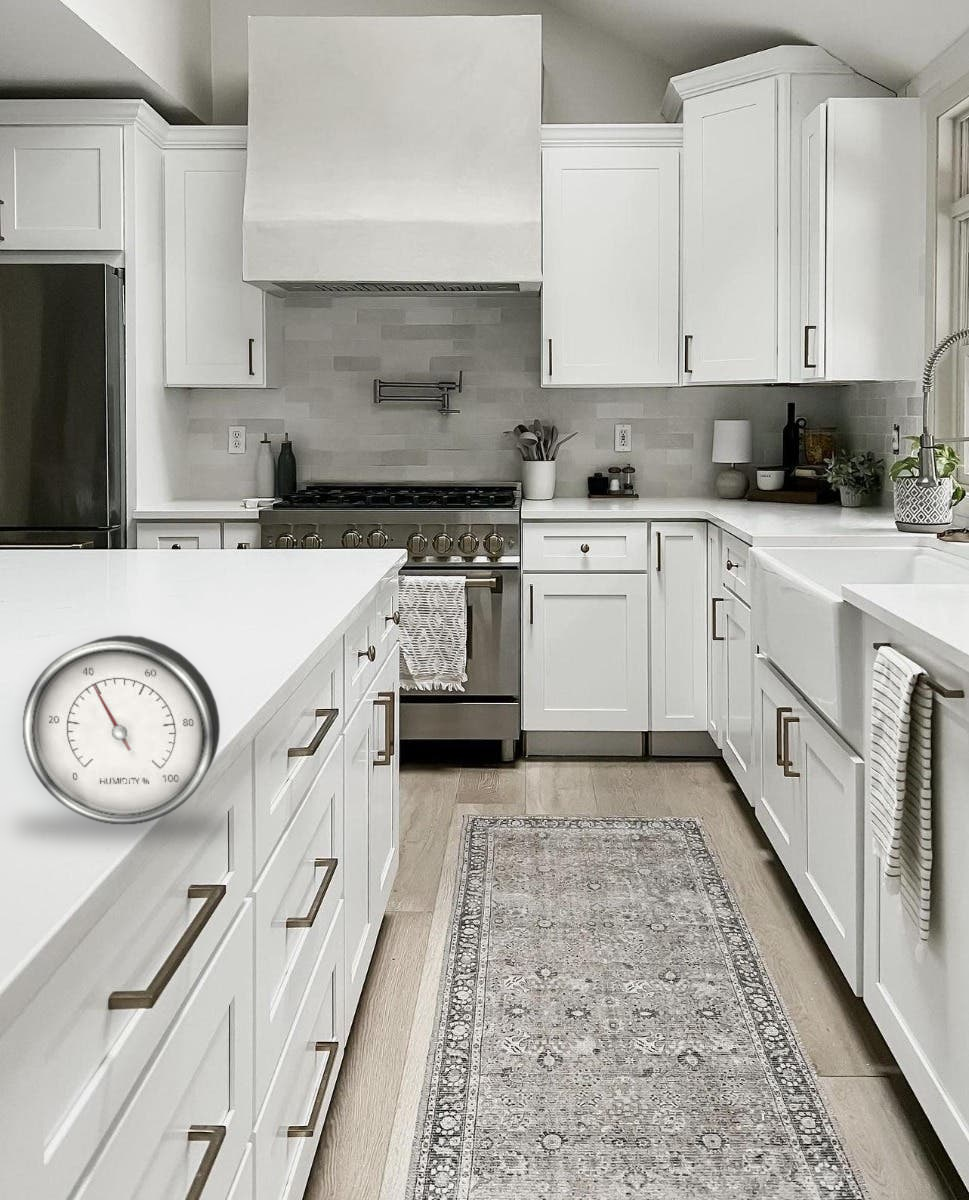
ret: 40,%
